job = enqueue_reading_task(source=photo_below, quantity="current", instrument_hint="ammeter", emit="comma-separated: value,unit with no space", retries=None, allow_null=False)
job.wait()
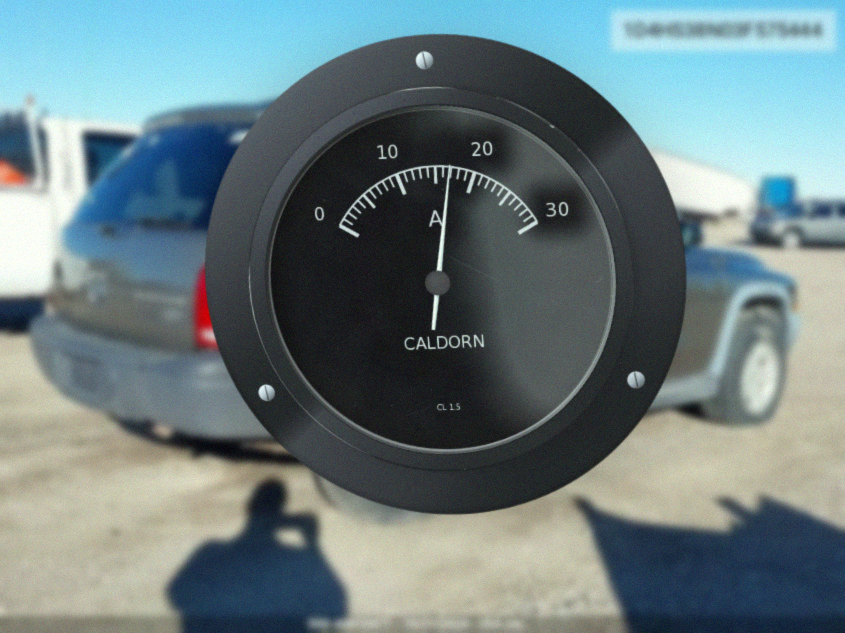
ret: 17,A
